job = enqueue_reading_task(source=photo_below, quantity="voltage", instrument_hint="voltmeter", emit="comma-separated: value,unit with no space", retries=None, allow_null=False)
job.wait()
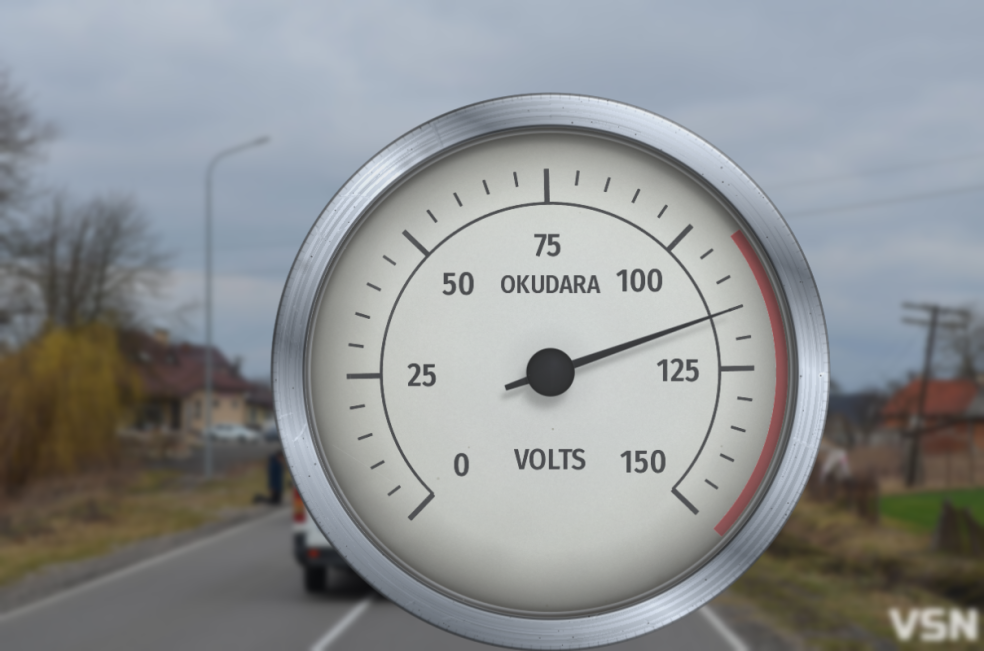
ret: 115,V
